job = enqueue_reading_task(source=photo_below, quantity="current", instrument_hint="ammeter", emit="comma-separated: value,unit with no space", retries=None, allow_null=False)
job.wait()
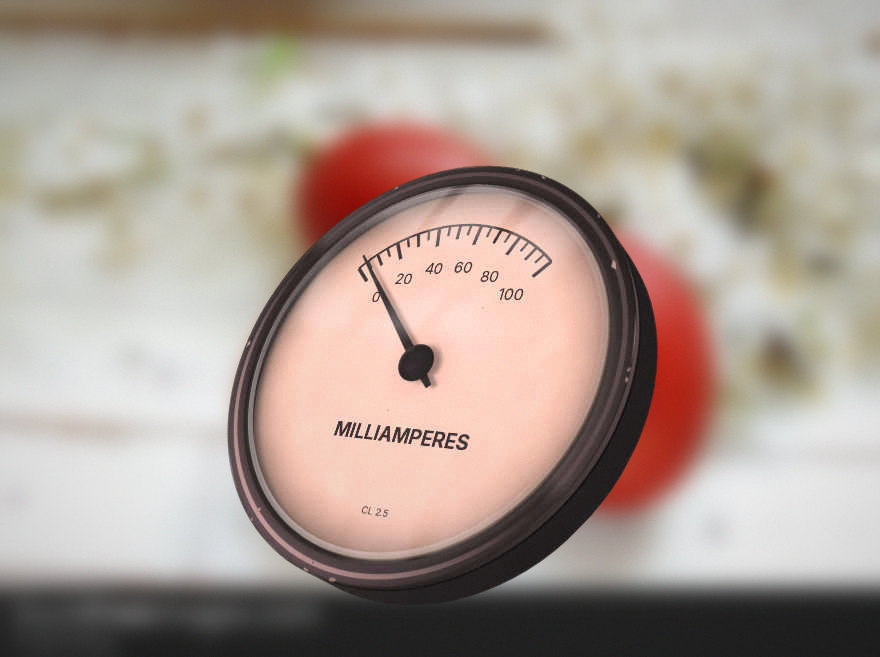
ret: 5,mA
